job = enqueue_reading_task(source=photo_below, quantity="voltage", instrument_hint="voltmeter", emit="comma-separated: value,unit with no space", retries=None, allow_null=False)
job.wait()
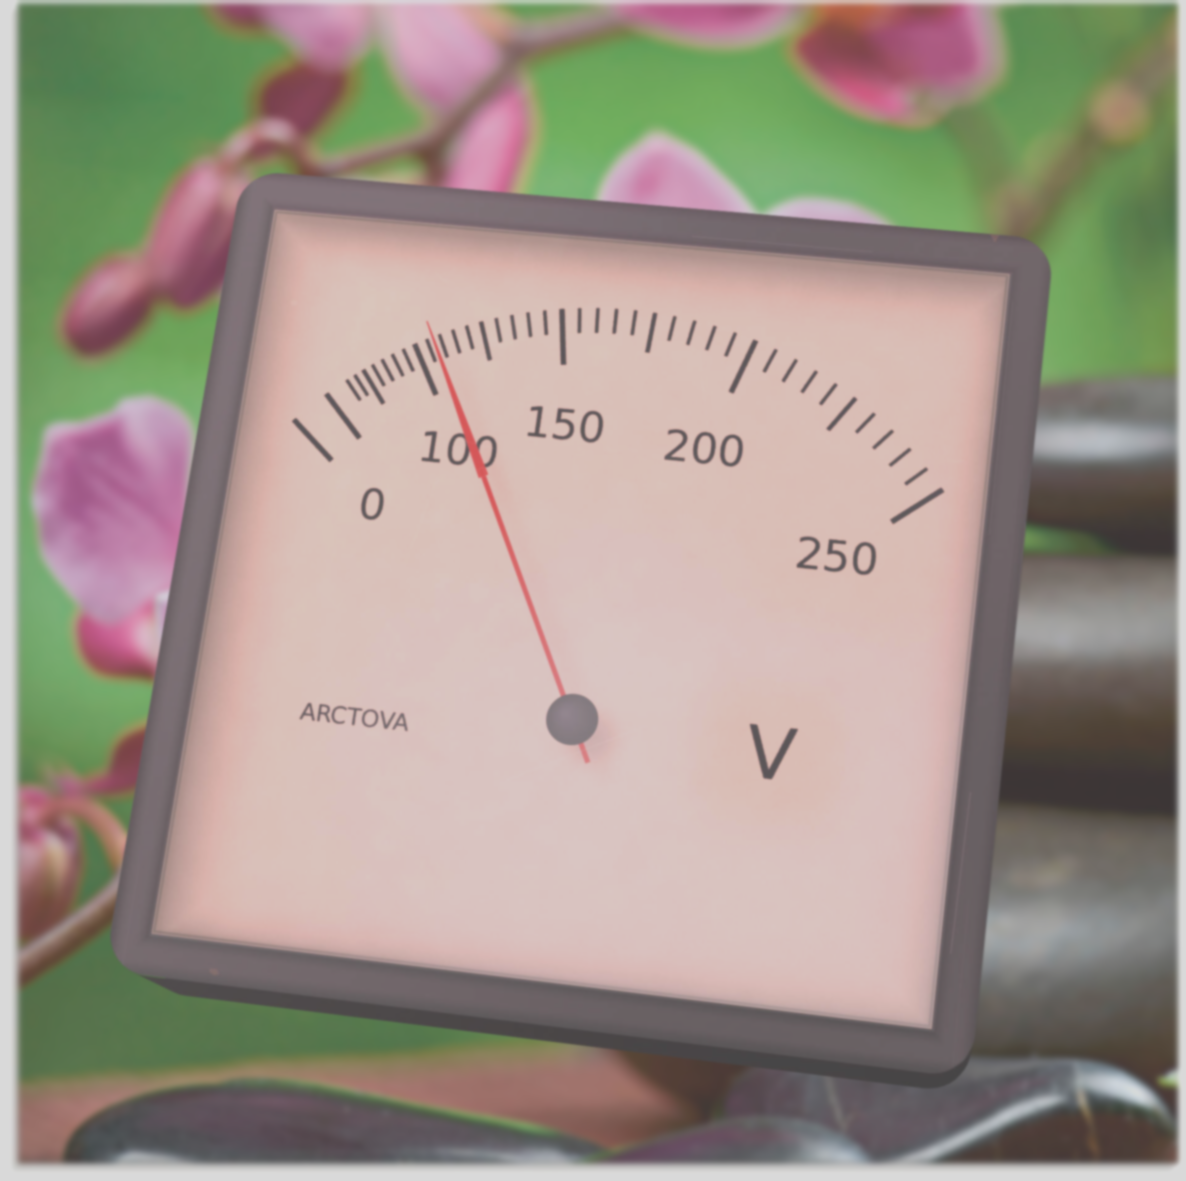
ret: 107.5,V
